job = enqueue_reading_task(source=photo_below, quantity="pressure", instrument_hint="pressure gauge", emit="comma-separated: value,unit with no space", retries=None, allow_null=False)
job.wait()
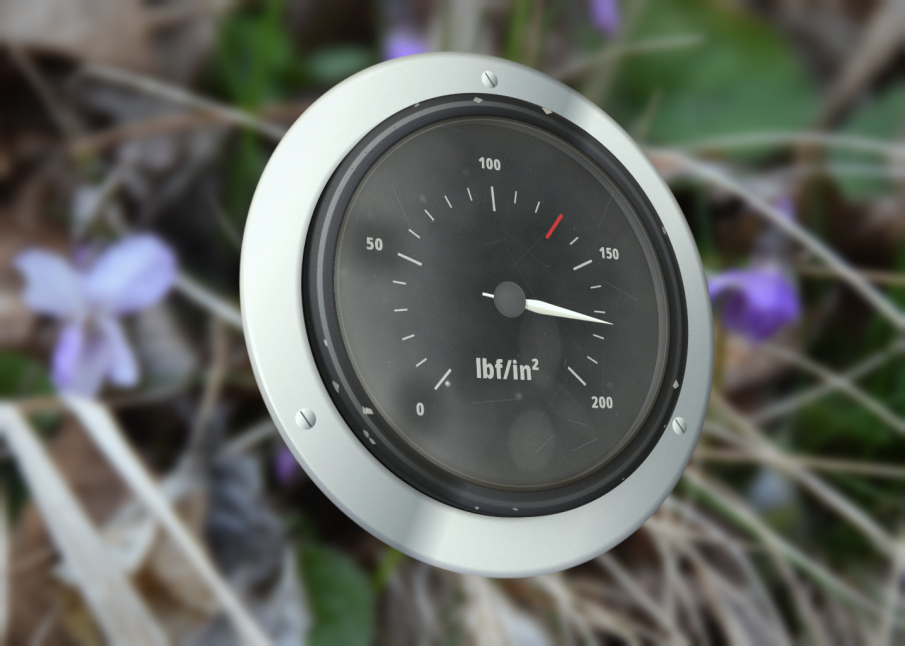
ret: 175,psi
